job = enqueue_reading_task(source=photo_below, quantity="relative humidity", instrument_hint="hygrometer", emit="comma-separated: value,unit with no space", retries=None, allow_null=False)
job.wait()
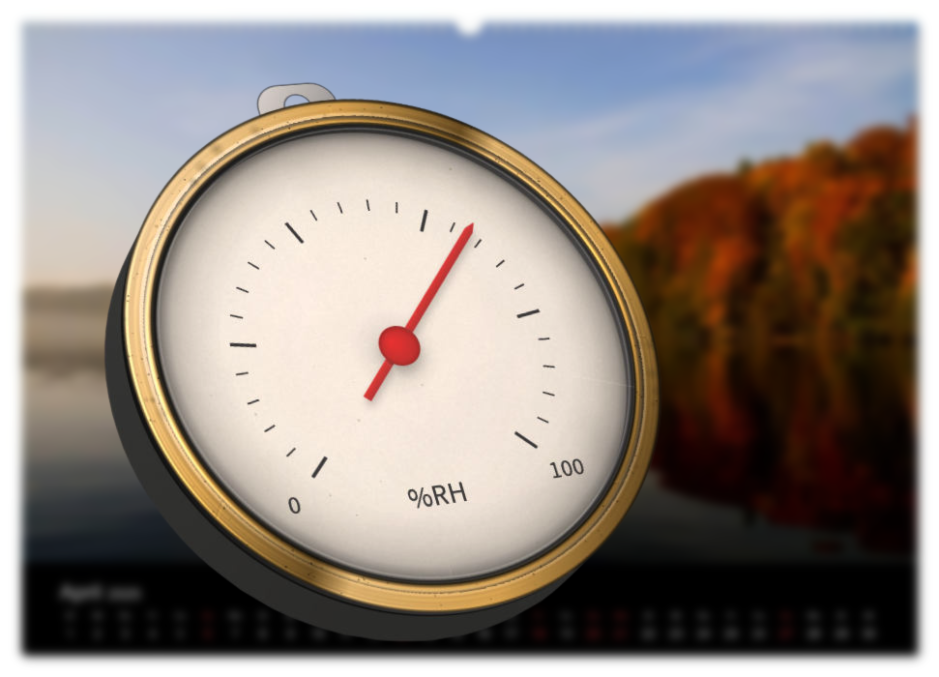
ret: 66,%
